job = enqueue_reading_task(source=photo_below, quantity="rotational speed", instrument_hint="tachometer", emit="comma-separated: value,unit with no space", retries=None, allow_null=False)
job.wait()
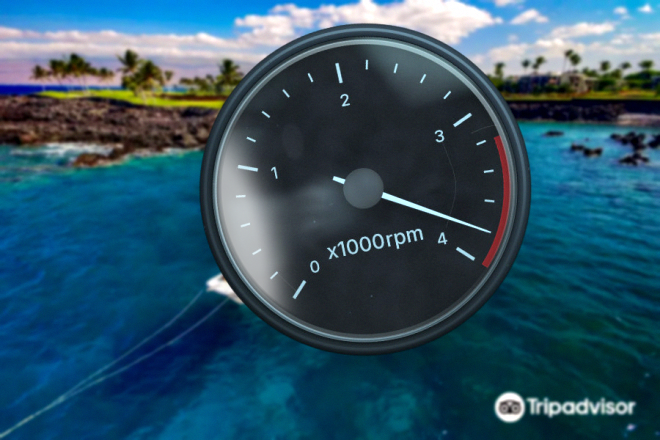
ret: 3800,rpm
